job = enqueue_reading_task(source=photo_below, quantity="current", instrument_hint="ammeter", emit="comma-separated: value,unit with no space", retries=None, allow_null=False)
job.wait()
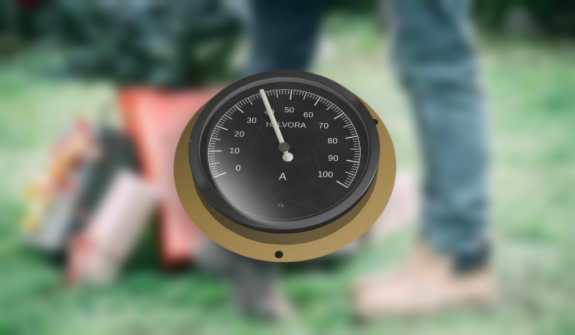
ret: 40,A
